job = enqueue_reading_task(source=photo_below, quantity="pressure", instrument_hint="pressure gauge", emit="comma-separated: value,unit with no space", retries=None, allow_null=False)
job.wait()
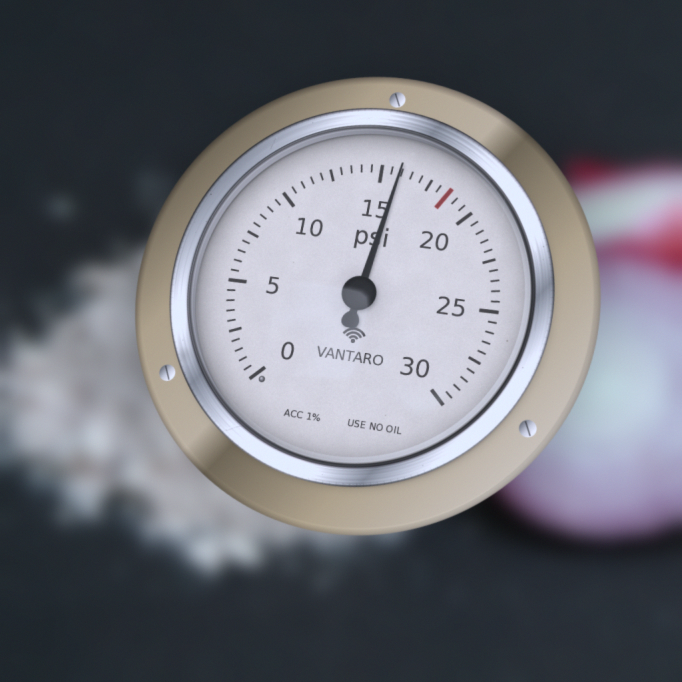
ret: 16,psi
